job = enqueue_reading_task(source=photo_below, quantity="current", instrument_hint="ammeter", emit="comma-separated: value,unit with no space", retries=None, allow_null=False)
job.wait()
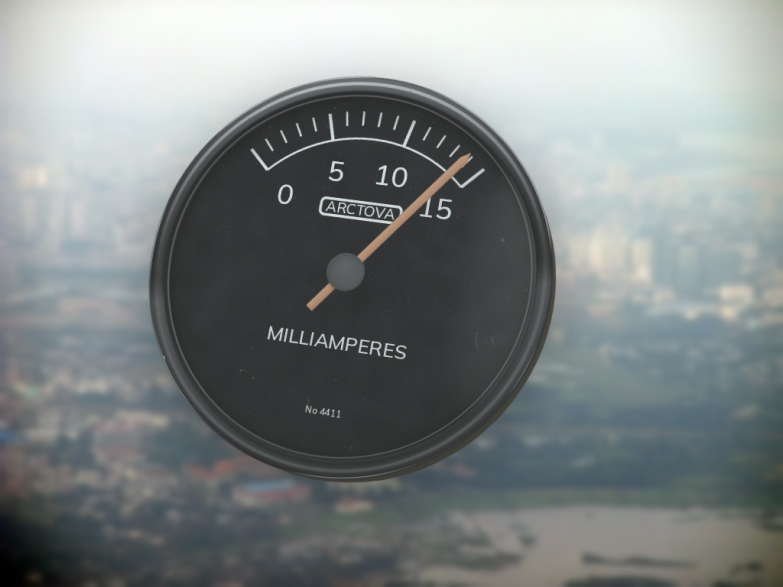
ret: 14,mA
